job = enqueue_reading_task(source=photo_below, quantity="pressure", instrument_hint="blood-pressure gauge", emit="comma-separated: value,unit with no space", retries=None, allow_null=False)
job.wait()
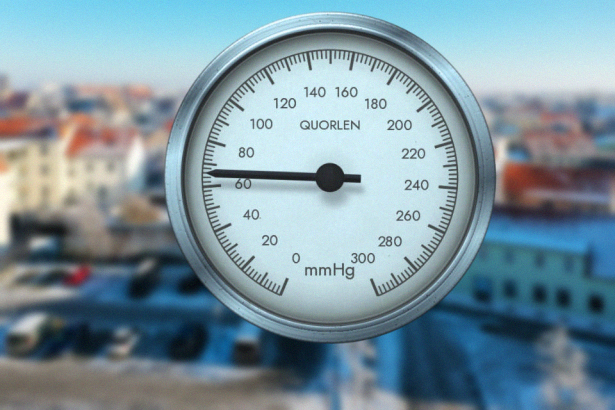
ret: 66,mmHg
